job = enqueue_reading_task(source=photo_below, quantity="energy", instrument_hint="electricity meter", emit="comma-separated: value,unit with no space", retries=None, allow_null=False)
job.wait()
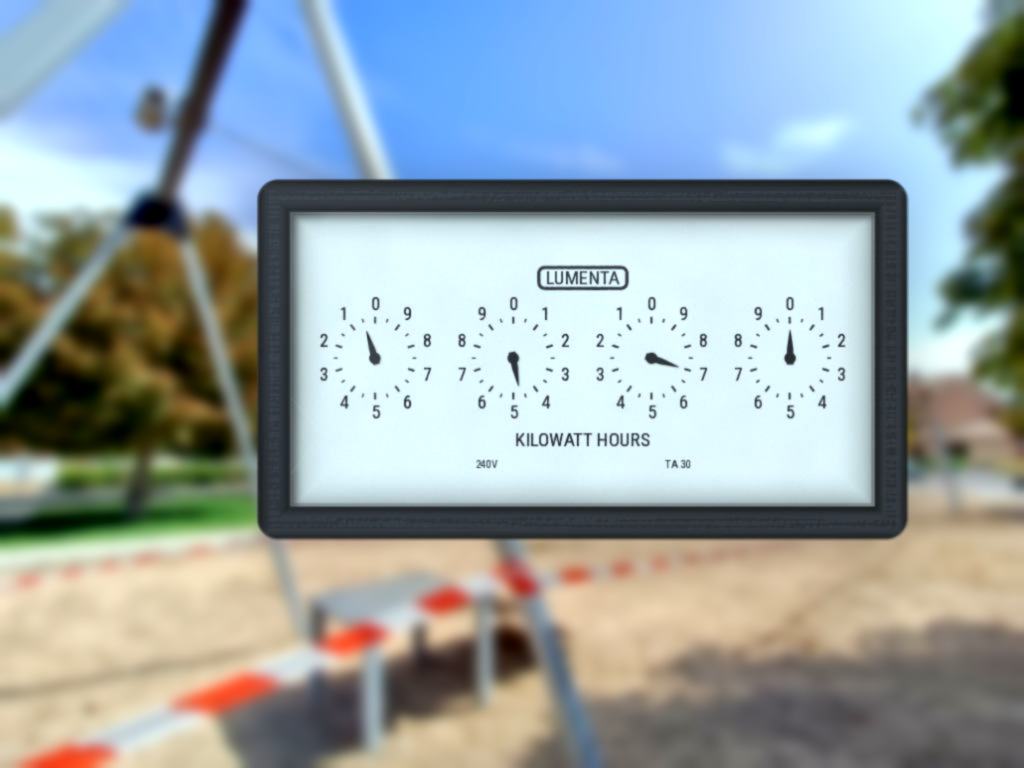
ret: 470,kWh
